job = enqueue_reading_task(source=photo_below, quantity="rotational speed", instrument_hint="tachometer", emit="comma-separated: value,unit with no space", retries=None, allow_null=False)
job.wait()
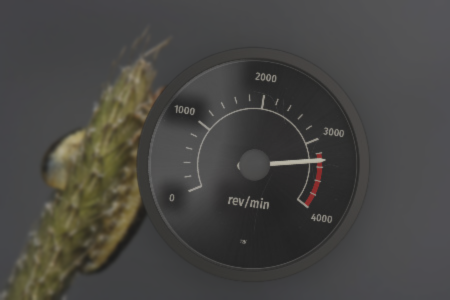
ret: 3300,rpm
